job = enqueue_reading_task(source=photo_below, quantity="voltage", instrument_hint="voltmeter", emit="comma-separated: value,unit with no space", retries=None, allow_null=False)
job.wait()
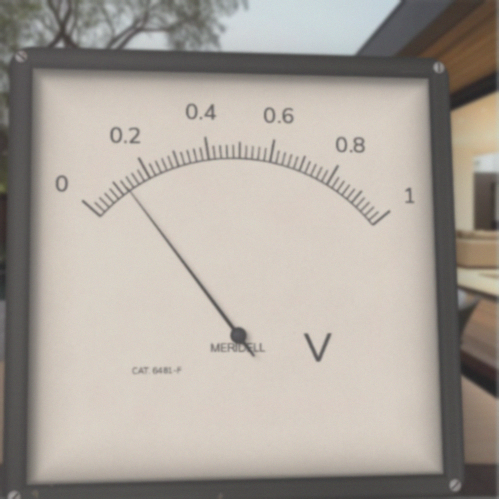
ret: 0.12,V
